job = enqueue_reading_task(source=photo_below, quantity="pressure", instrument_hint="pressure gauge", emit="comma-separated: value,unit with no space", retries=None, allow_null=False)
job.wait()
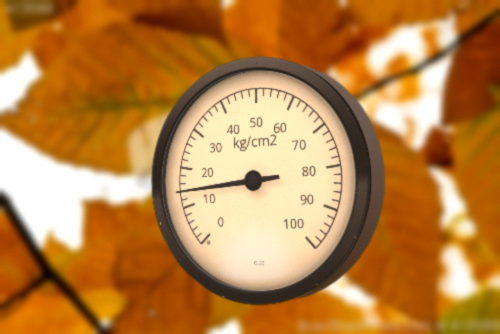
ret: 14,kg/cm²
